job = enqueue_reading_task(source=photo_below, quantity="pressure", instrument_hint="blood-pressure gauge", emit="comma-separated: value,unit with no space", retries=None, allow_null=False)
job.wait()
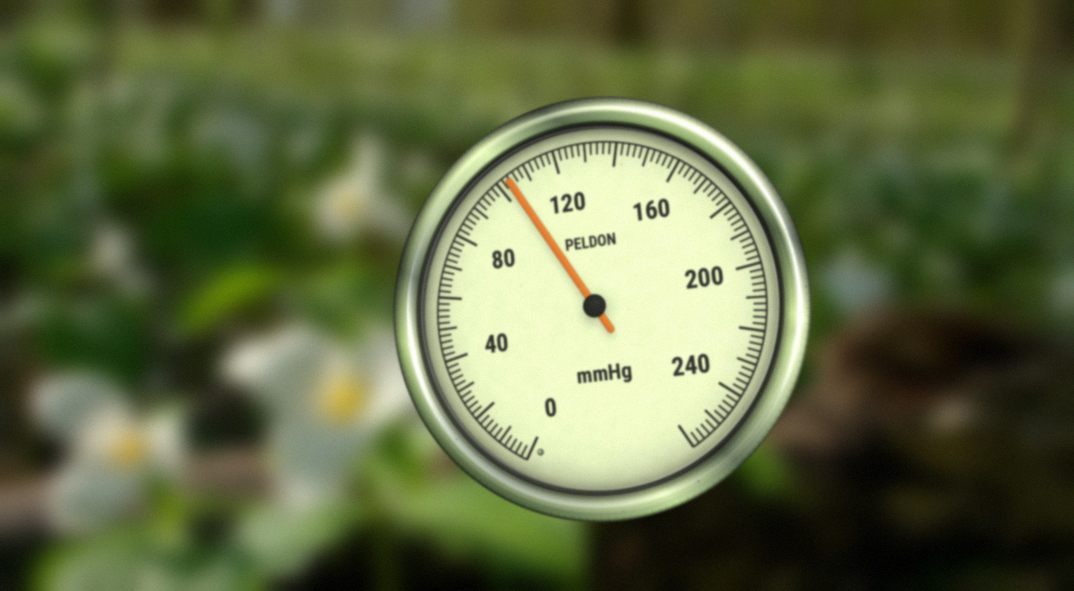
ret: 104,mmHg
